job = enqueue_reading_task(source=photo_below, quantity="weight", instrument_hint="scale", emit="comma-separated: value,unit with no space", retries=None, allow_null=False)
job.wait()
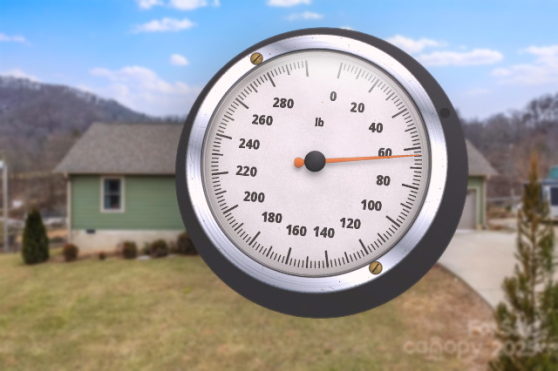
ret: 64,lb
